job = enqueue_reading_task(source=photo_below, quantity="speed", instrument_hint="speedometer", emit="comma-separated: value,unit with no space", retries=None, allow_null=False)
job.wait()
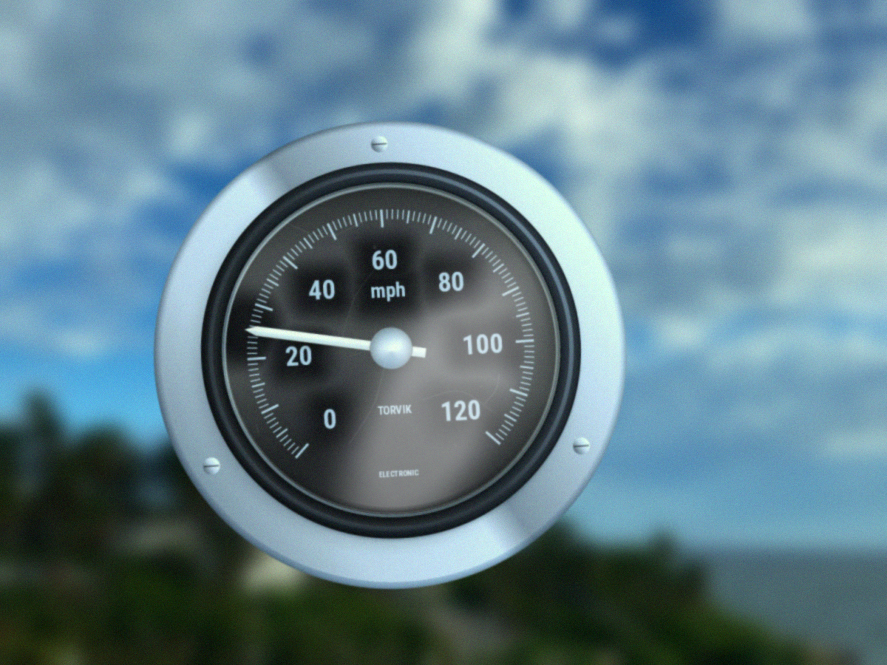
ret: 25,mph
